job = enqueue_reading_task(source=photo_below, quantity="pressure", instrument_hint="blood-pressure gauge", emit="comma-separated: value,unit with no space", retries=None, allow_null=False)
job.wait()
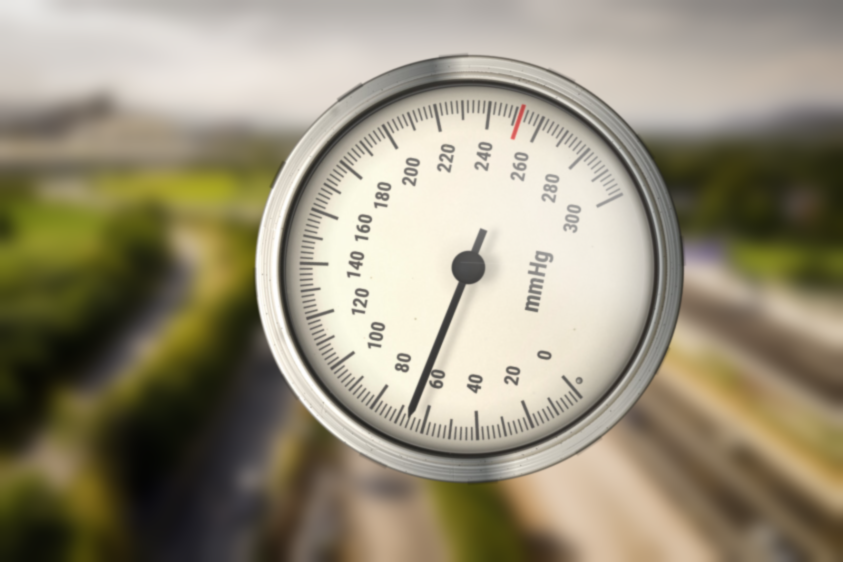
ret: 66,mmHg
